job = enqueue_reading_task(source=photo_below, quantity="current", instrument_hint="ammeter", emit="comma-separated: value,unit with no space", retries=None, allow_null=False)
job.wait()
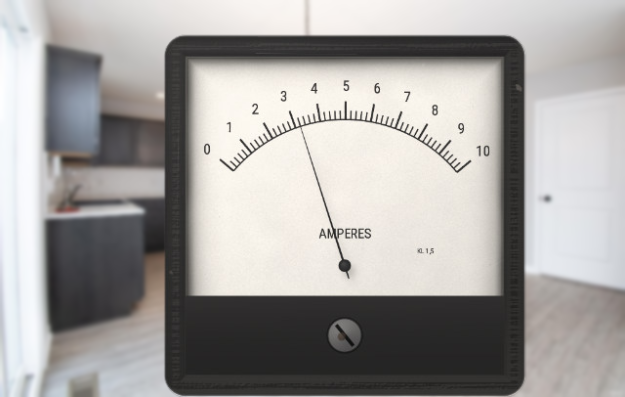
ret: 3.2,A
